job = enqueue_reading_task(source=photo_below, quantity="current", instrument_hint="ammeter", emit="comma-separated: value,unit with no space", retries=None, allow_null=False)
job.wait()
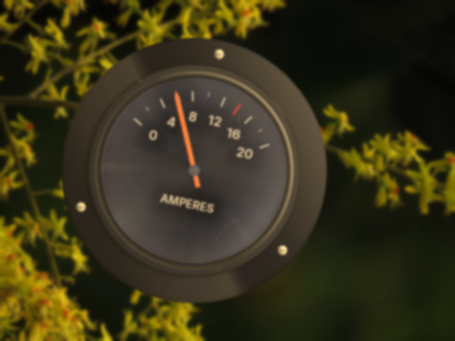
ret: 6,A
